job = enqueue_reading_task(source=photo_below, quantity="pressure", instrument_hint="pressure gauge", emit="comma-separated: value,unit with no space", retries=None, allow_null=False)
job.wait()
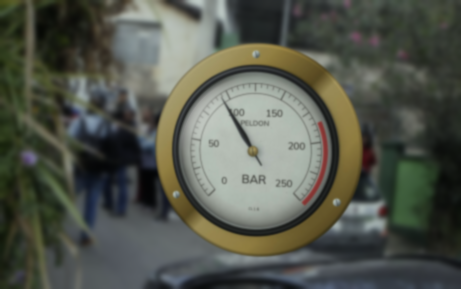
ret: 95,bar
